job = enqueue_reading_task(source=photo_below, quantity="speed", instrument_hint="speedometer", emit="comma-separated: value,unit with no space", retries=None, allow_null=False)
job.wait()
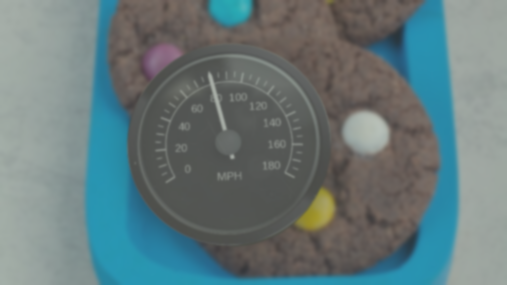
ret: 80,mph
